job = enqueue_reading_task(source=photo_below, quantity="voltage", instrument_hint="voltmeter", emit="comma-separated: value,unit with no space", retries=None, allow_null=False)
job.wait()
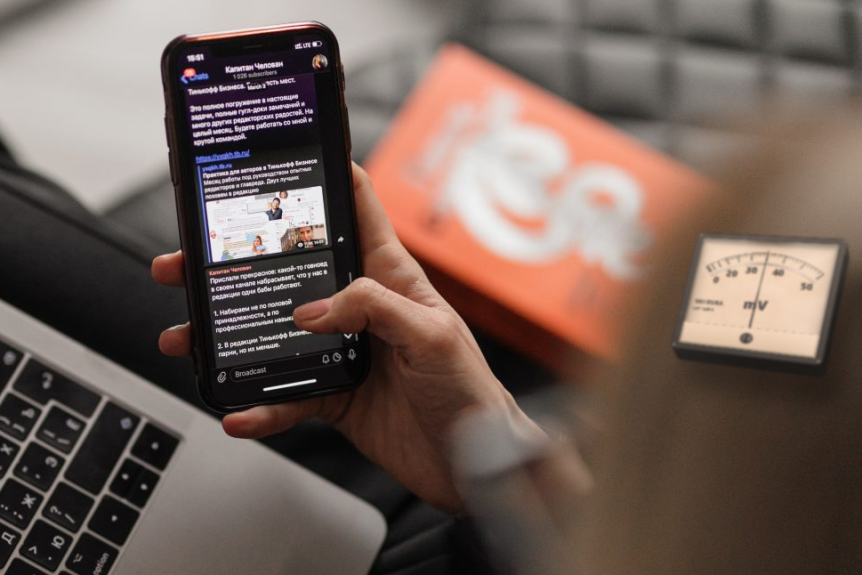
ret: 35,mV
